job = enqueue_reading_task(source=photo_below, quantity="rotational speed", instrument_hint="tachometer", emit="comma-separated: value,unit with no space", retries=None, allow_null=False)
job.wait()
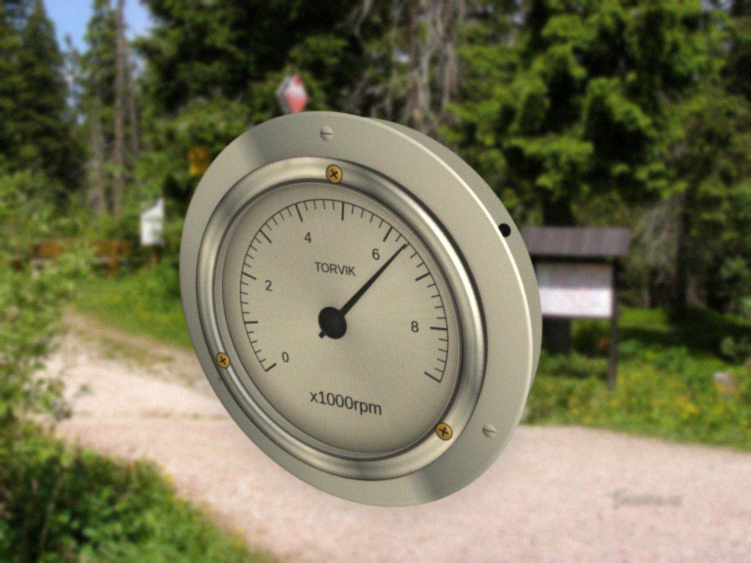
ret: 6400,rpm
